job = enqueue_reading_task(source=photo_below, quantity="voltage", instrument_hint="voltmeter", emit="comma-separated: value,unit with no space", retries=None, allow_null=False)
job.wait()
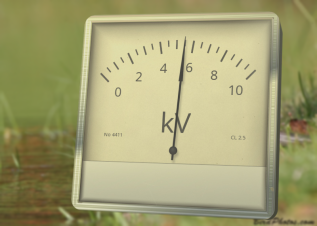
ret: 5.5,kV
